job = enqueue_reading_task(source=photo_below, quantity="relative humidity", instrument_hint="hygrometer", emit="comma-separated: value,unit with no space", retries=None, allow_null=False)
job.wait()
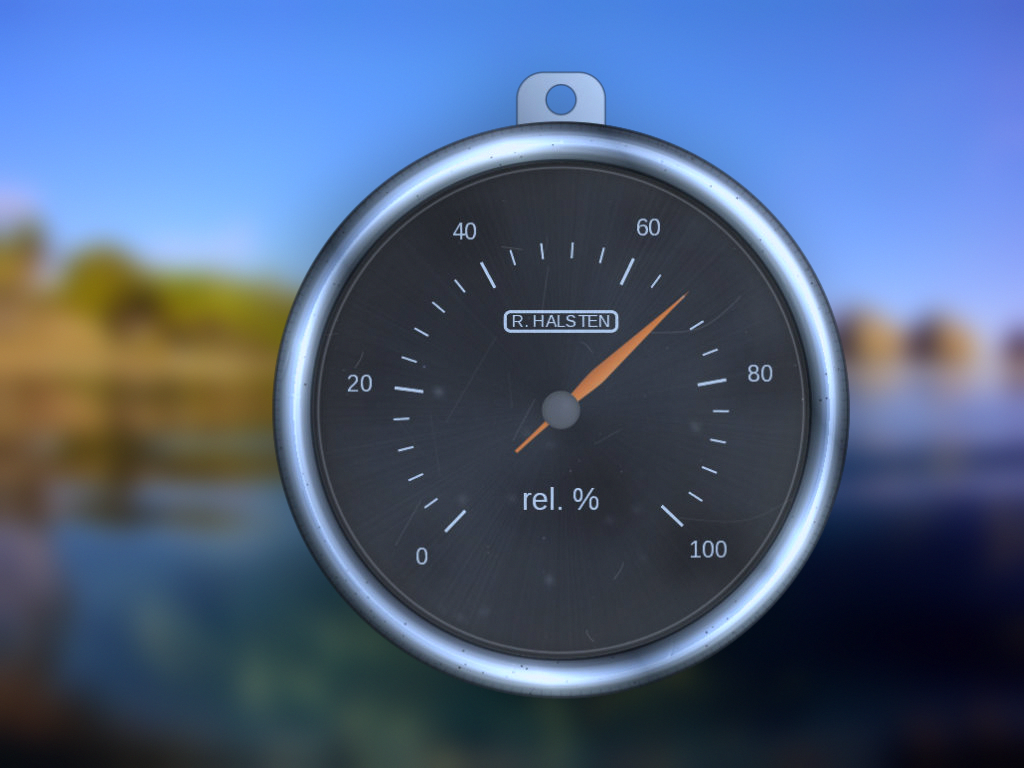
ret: 68,%
